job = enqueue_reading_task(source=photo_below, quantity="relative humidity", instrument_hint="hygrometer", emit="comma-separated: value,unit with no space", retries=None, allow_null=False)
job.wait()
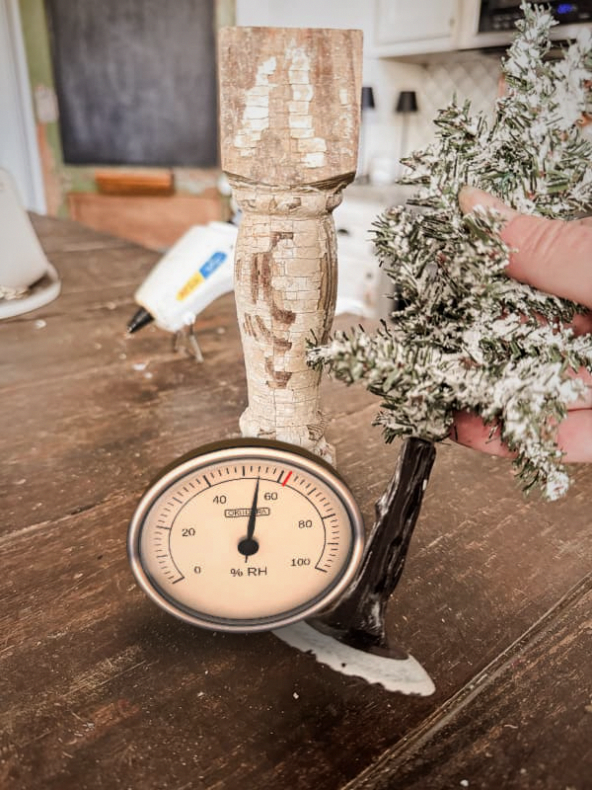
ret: 54,%
